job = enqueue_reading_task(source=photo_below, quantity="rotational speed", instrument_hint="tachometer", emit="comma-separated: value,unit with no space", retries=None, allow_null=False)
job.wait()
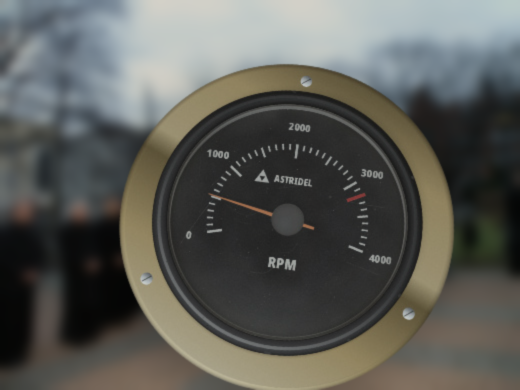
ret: 500,rpm
